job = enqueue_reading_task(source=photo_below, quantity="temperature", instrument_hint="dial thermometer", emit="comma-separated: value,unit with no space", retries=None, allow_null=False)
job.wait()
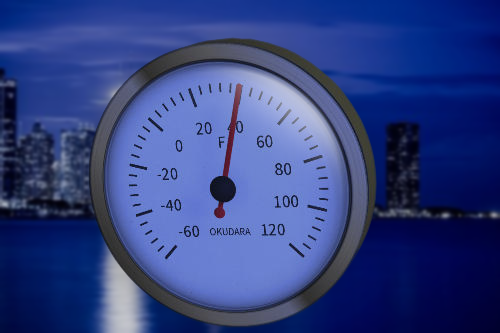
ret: 40,°F
